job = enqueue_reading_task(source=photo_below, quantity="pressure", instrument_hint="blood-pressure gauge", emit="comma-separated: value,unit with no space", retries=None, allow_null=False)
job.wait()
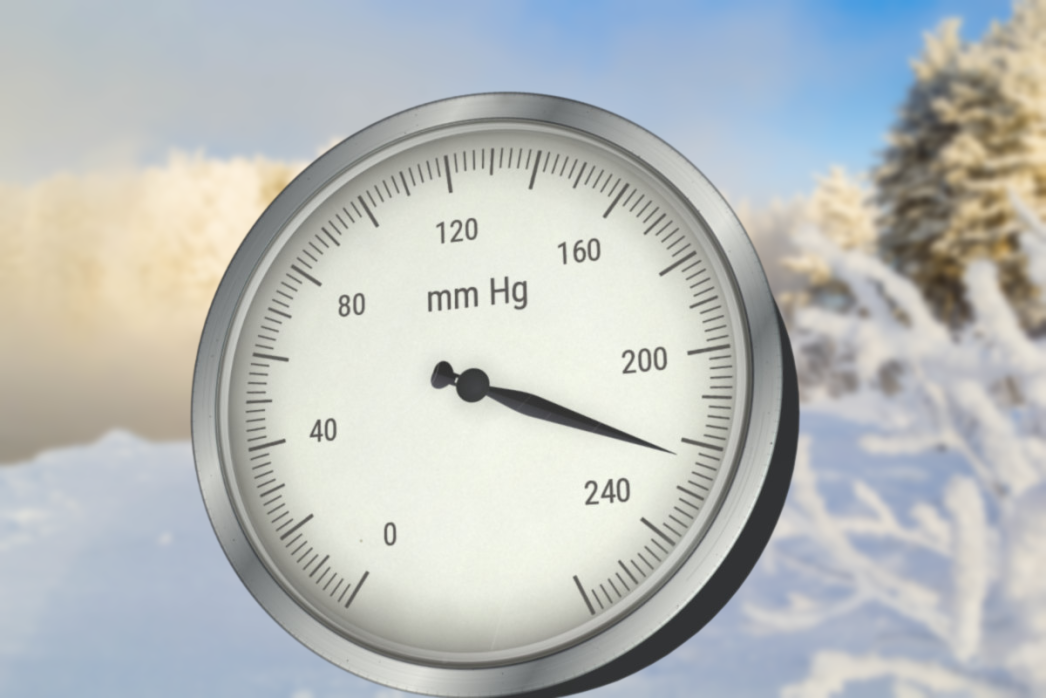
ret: 224,mmHg
